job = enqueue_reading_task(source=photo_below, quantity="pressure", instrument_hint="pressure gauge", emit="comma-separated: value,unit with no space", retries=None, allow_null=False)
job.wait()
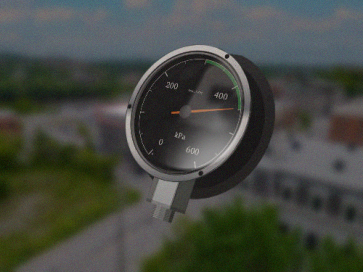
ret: 450,kPa
